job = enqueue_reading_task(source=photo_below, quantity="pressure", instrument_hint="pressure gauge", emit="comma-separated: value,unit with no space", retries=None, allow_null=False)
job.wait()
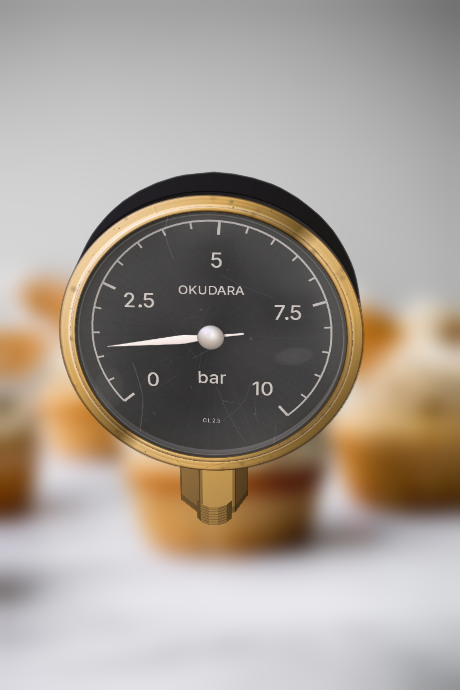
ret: 1.25,bar
